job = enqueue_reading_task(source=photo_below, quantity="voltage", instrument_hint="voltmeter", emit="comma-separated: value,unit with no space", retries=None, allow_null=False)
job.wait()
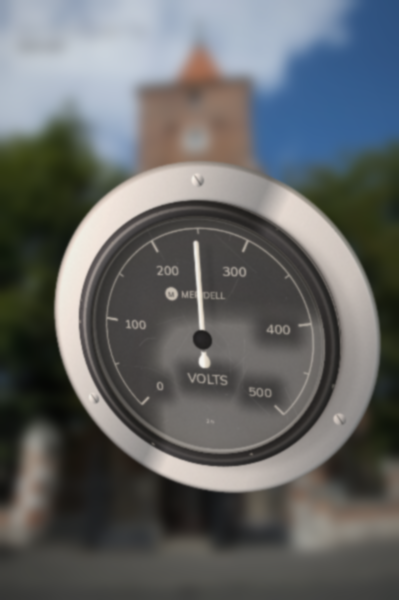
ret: 250,V
